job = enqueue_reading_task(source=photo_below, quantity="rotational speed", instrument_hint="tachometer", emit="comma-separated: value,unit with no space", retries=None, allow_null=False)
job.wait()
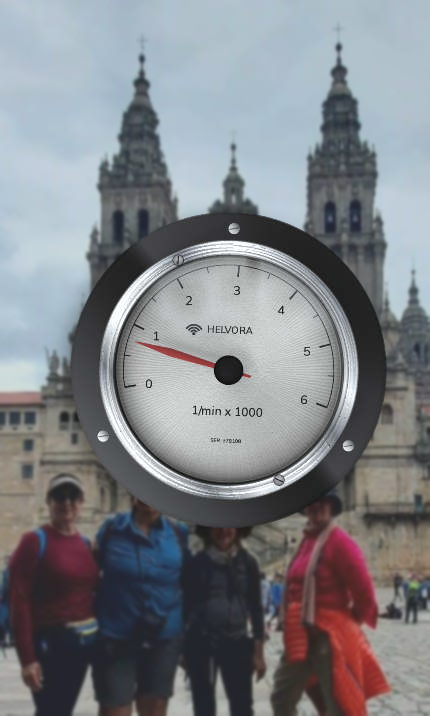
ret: 750,rpm
